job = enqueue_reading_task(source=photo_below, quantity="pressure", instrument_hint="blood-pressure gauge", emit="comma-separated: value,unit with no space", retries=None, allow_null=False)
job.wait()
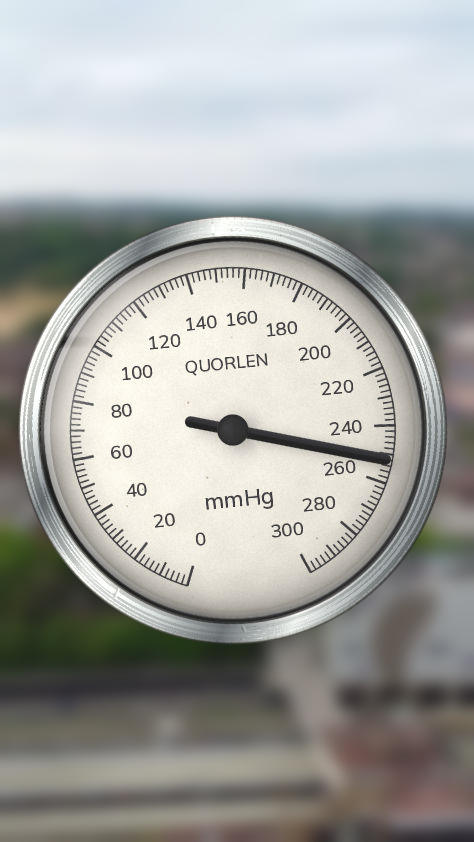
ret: 252,mmHg
